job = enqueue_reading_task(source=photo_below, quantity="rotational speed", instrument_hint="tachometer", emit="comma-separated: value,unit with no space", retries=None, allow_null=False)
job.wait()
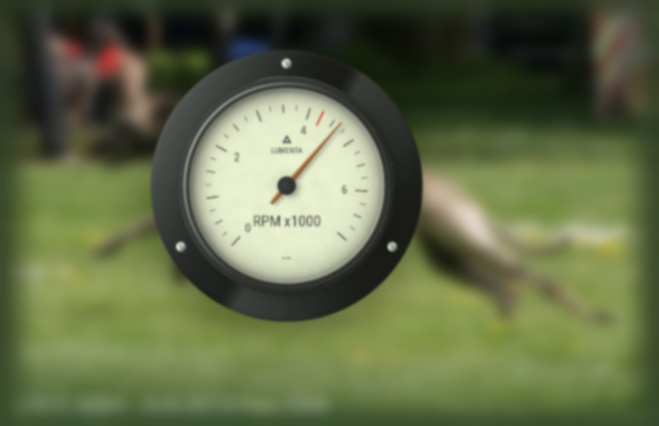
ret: 4625,rpm
